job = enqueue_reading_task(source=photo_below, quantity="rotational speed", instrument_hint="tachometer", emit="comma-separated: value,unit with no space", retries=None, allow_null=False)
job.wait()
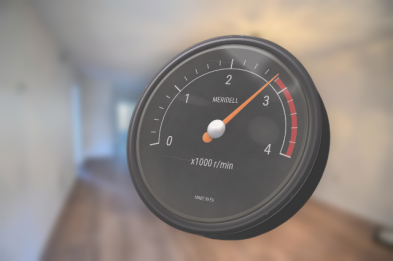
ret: 2800,rpm
